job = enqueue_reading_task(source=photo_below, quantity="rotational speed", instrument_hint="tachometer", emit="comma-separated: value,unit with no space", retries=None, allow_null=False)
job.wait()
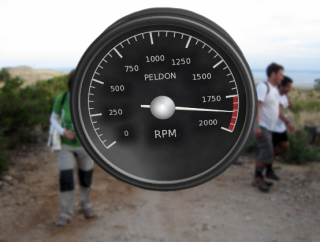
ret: 1850,rpm
